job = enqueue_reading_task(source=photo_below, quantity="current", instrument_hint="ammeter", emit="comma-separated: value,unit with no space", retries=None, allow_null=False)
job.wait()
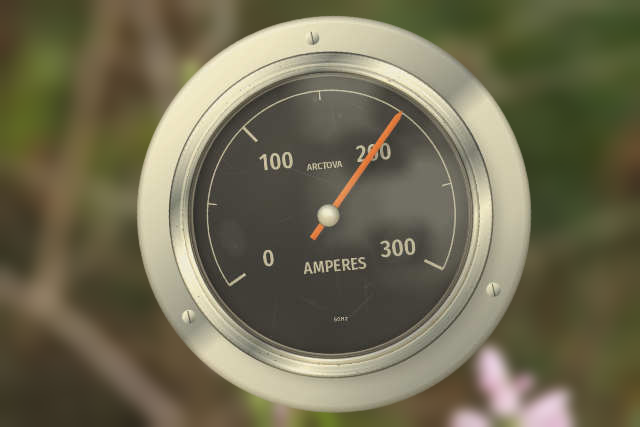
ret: 200,A
